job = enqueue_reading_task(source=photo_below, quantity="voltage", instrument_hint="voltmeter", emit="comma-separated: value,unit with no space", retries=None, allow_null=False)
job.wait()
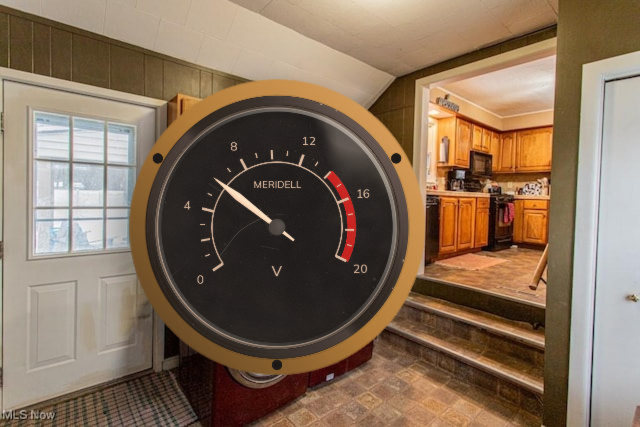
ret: 6,V
